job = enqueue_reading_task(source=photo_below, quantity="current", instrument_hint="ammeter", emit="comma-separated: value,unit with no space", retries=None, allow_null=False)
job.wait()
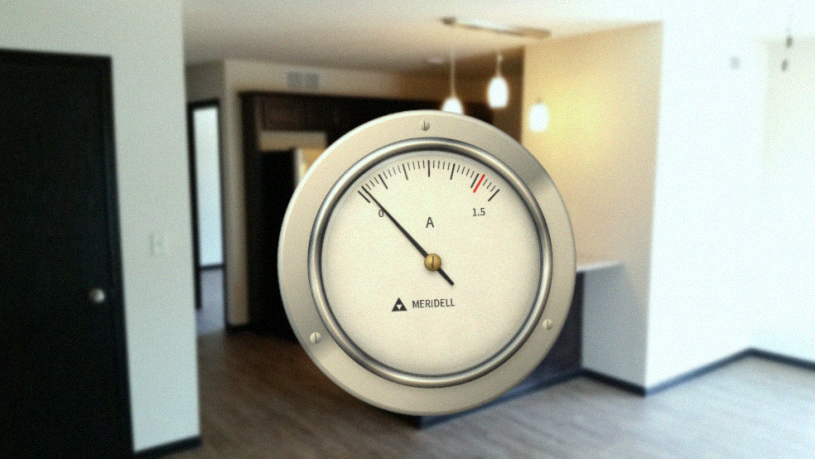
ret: 0.05,A
